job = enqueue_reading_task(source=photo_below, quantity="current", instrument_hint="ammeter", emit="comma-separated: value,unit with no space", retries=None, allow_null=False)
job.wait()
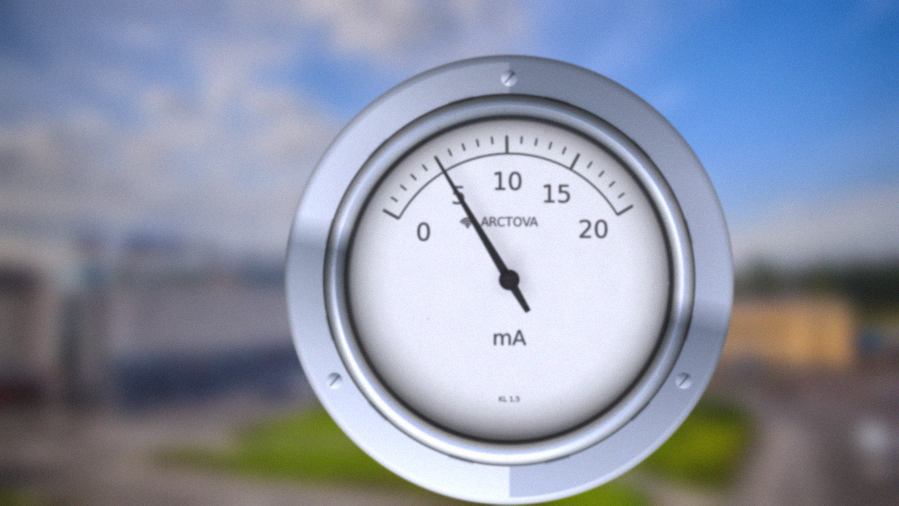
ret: 5,mA
